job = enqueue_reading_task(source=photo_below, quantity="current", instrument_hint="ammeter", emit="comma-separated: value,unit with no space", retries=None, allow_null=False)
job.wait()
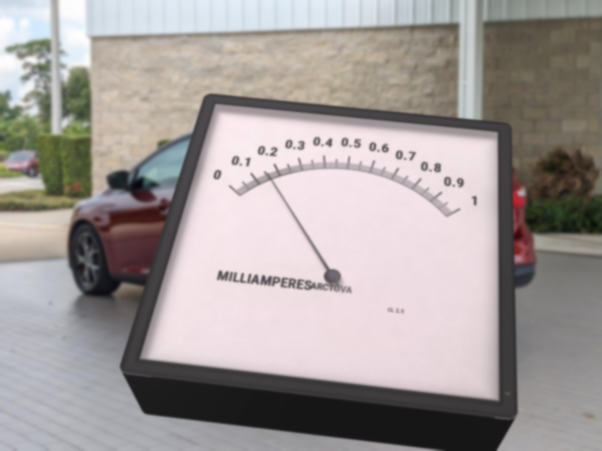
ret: 0.15,mA
